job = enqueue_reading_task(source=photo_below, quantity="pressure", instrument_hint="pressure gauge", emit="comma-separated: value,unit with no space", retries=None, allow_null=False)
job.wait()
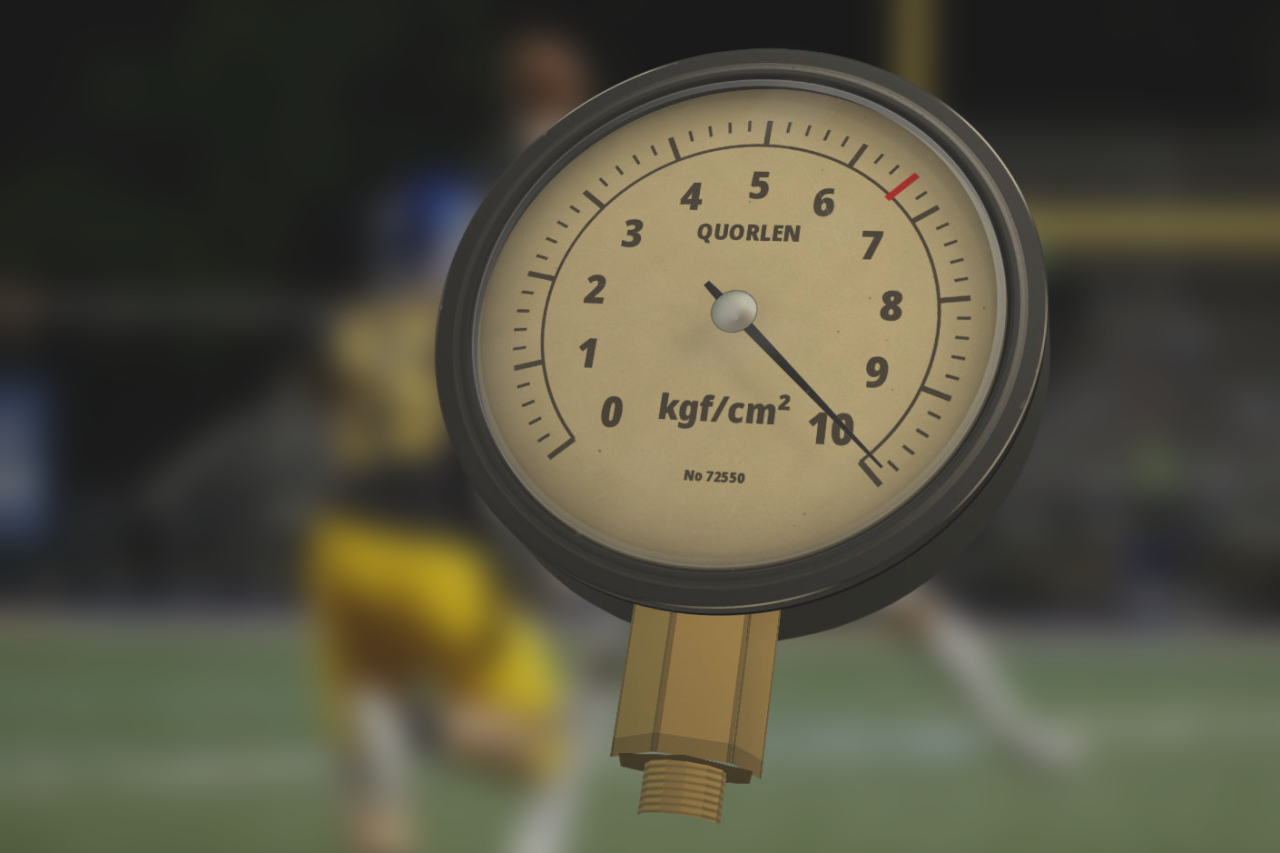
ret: 9.9,kg/cm²
